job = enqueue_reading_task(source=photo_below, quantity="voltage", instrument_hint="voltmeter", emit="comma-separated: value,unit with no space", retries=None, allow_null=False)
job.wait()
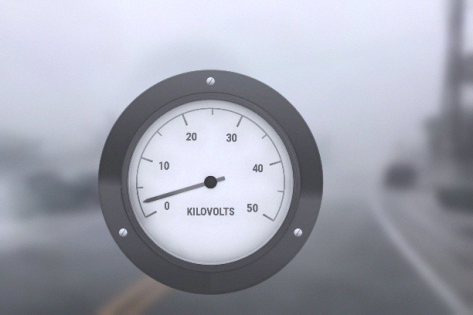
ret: 2.5,kV
